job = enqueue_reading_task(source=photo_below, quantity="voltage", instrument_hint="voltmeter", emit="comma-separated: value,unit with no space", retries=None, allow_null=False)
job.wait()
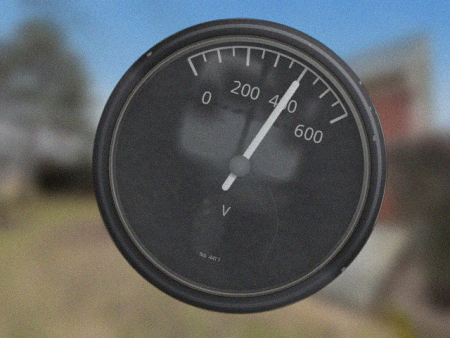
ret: 400,V
